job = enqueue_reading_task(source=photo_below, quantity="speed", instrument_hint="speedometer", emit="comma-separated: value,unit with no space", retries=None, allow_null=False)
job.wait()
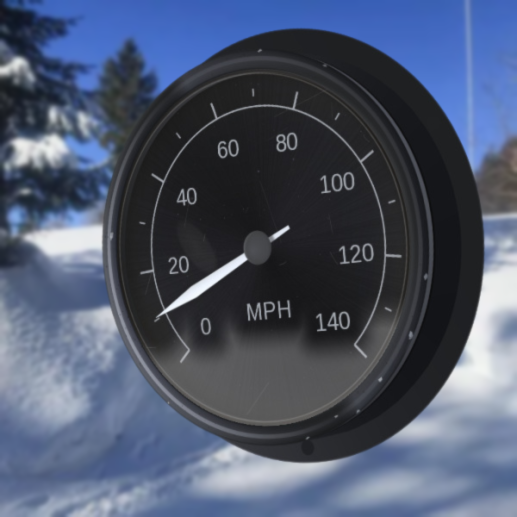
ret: 10,mph
